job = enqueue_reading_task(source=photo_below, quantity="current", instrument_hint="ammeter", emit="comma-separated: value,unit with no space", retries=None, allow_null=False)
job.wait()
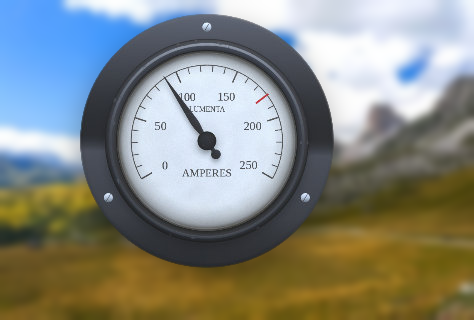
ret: 90,A
